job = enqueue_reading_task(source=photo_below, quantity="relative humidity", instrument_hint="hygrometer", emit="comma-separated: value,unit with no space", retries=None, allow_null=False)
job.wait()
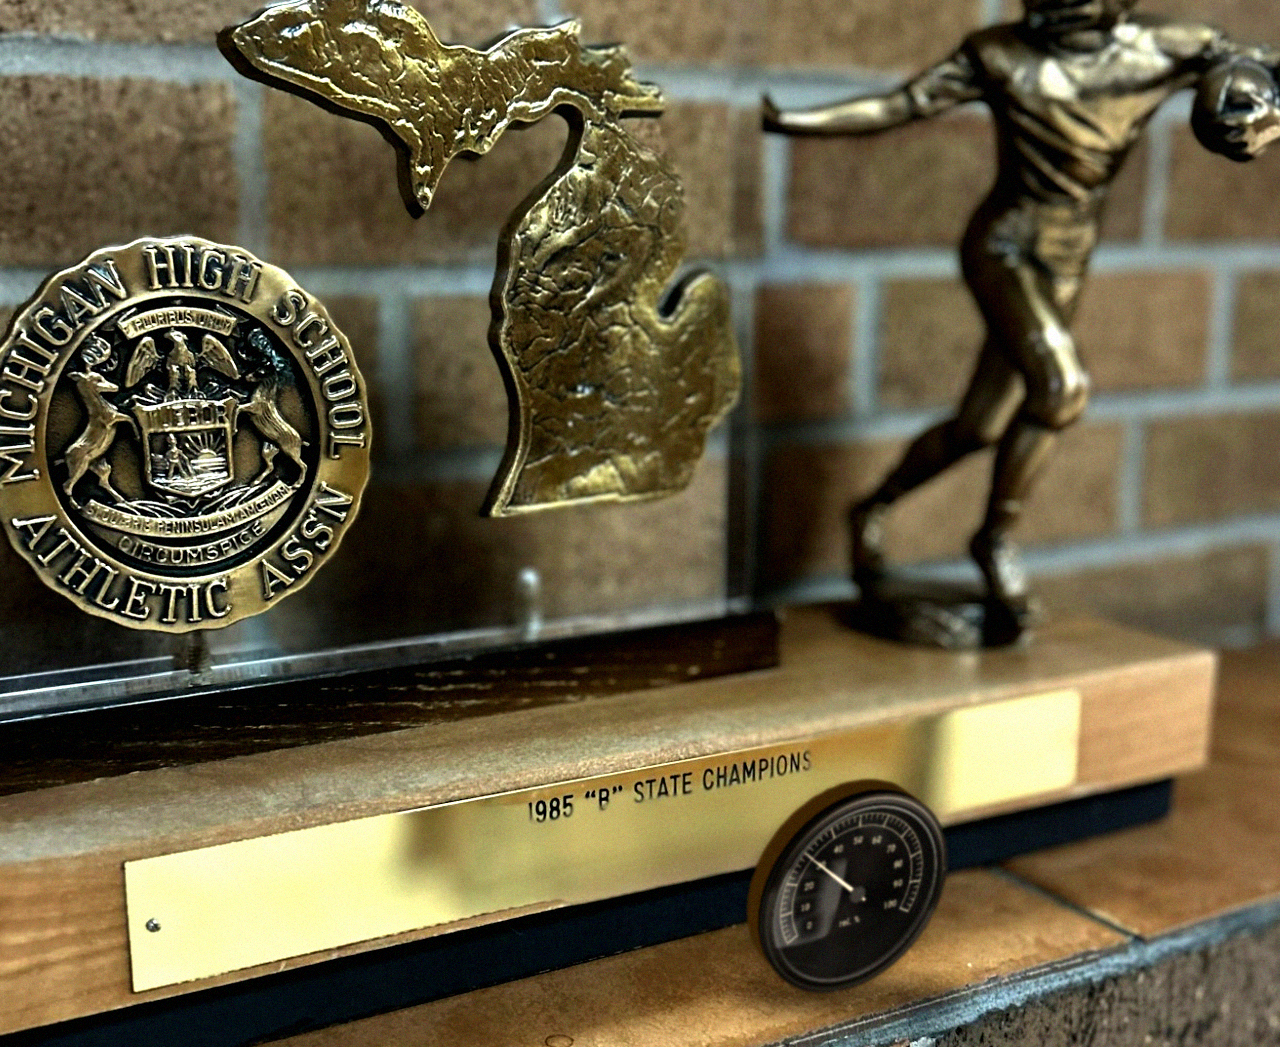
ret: 30,%
